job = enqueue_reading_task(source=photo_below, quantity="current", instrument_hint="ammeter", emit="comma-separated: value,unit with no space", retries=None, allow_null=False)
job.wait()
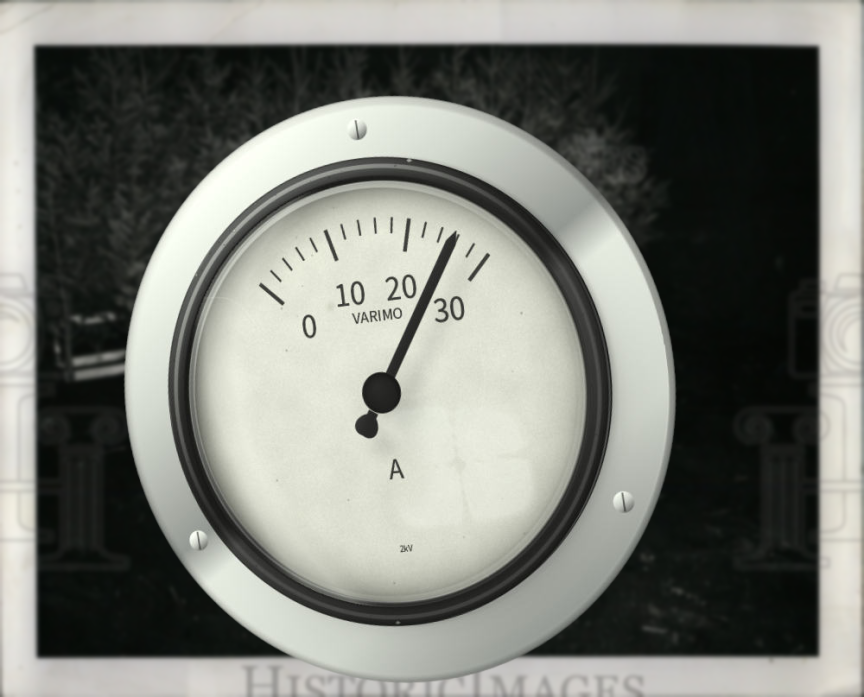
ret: 26,A
